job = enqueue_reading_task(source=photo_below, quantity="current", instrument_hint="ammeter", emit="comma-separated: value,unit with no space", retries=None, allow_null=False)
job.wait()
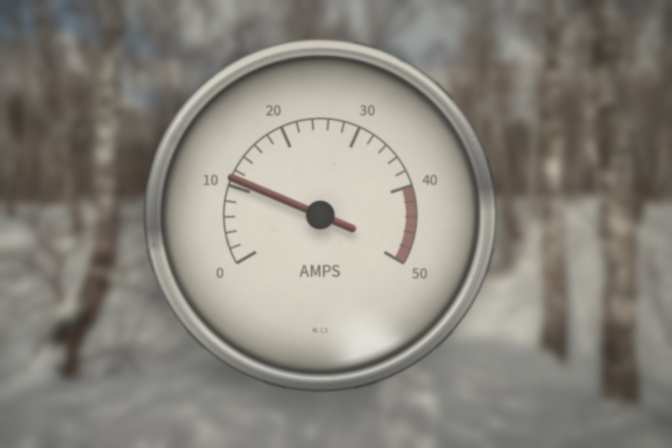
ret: 11,A
